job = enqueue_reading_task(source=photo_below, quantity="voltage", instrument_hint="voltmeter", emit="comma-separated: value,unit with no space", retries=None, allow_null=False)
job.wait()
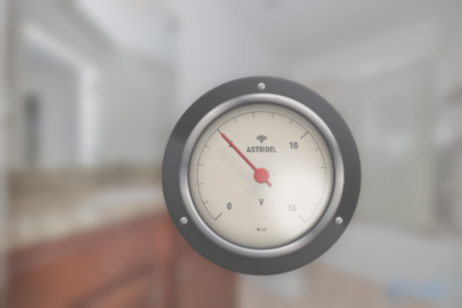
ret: 5,V
